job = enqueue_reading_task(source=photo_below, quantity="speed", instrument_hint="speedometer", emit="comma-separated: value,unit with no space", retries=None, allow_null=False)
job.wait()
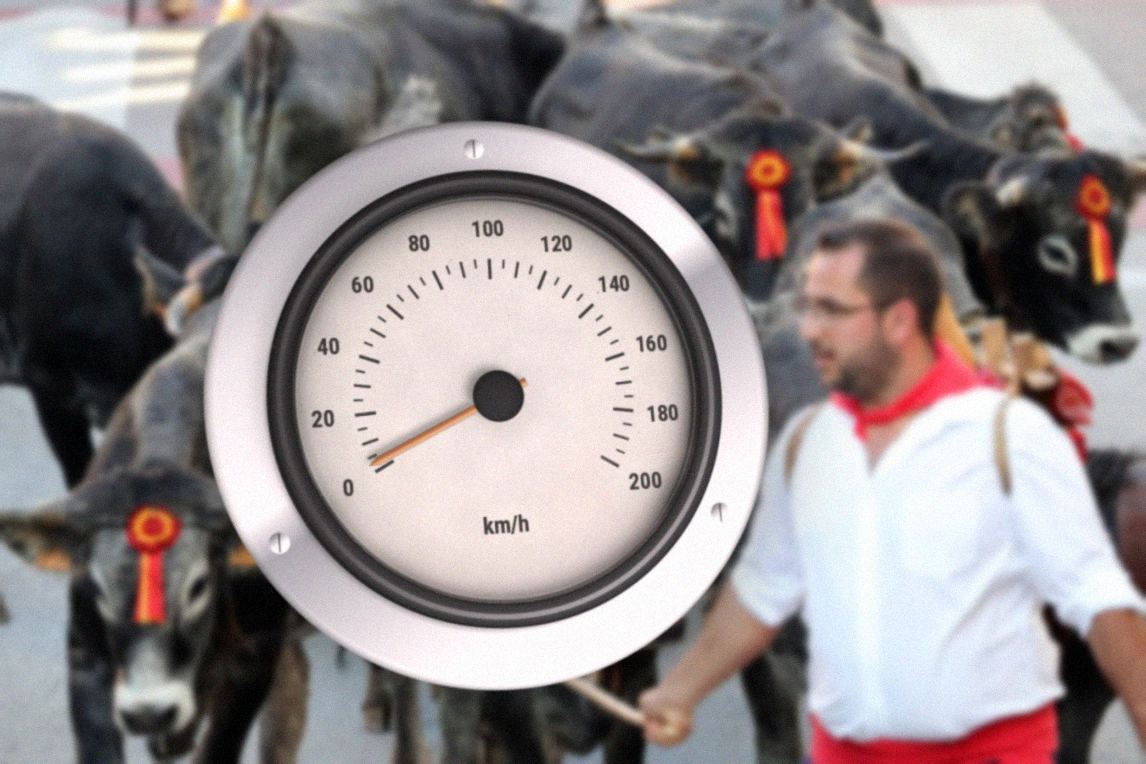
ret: 2.5,km/h
